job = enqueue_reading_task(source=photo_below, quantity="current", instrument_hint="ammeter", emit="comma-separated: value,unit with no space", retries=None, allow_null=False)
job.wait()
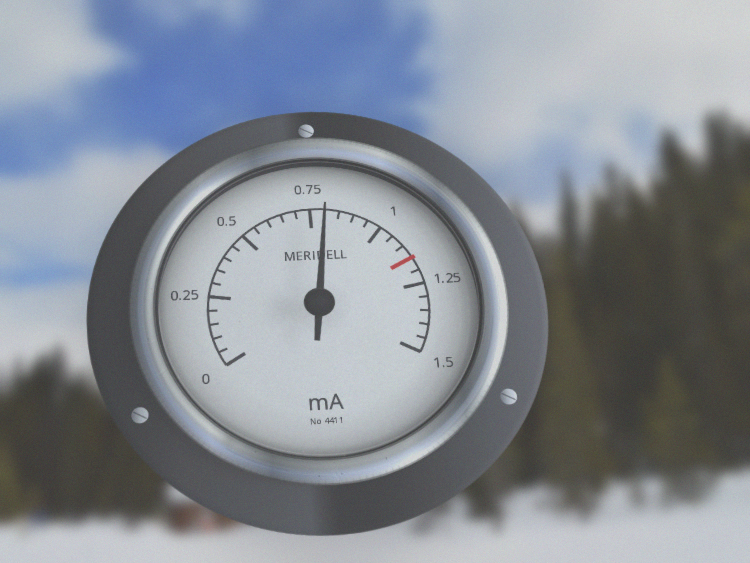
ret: 0.8,mA
